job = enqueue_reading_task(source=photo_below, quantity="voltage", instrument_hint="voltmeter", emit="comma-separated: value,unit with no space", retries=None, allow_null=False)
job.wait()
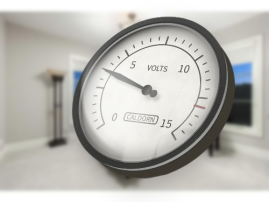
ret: 3.5,V
